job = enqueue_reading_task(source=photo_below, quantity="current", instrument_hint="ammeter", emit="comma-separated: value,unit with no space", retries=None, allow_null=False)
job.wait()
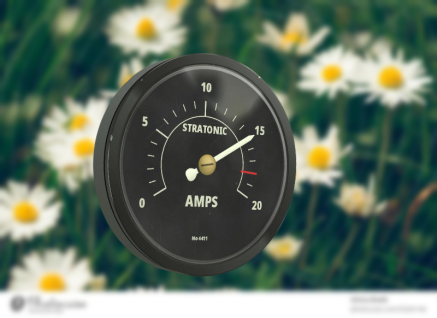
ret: 15,A
